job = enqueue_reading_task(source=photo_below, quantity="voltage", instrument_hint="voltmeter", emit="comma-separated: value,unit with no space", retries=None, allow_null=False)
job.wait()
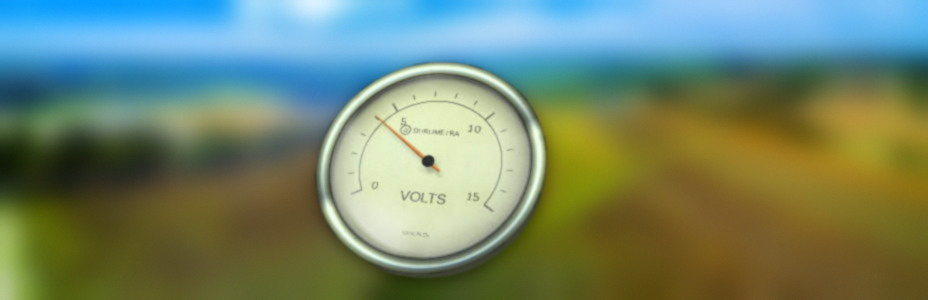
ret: 4,V
